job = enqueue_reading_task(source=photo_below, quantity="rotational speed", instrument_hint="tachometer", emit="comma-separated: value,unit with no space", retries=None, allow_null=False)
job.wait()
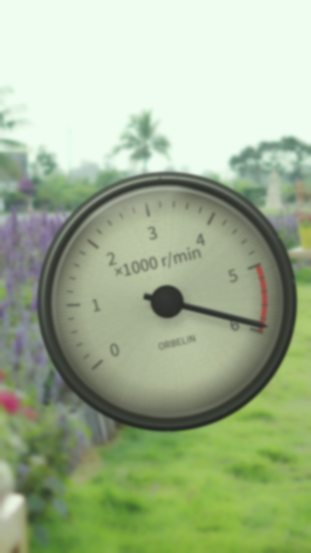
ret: 5900,rpm
